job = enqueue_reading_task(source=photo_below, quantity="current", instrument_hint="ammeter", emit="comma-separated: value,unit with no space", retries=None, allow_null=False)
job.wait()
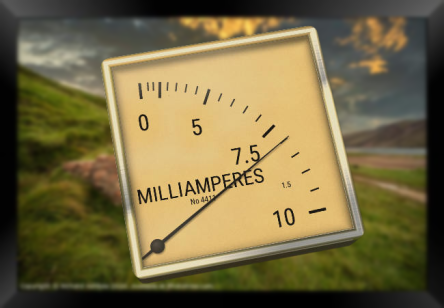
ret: 8,mA
